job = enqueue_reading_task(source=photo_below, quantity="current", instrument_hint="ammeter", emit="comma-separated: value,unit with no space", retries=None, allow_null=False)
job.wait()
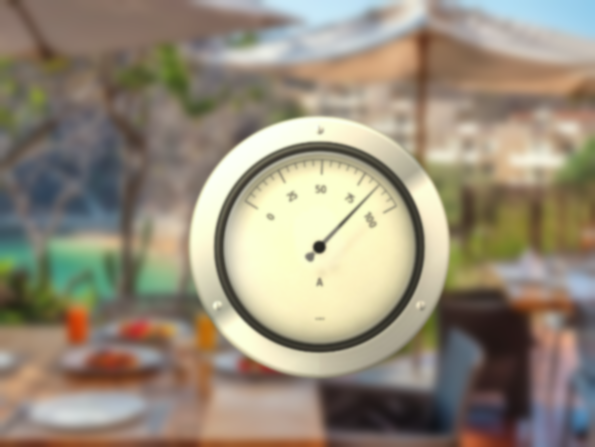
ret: 85,A
